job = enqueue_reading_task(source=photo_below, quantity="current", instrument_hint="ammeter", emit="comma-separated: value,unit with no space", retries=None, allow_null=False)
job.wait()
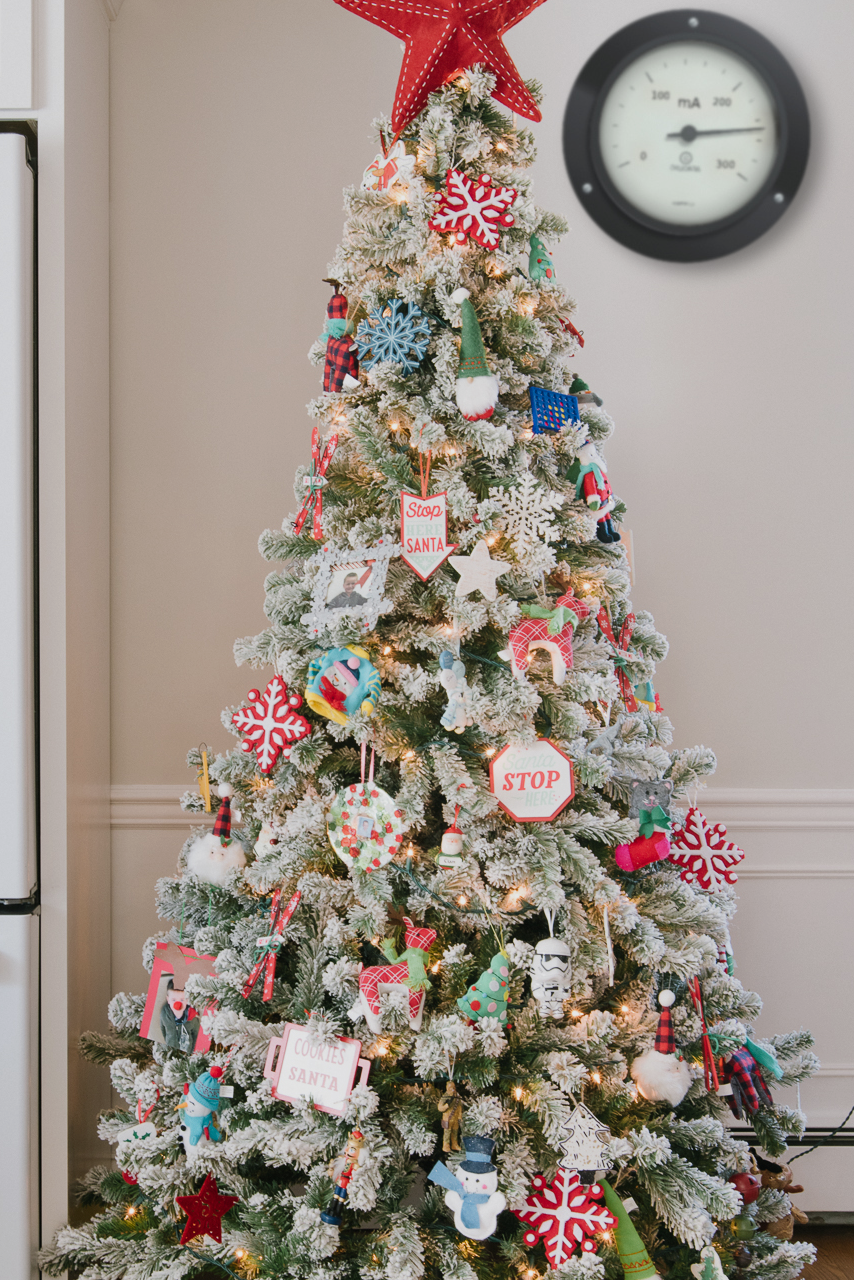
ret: 250,mA
